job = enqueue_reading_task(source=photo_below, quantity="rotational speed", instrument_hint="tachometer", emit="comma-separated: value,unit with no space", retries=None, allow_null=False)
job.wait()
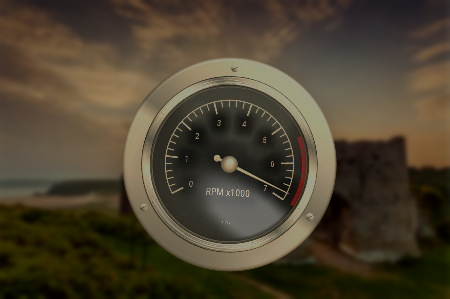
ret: 6800,rpm
